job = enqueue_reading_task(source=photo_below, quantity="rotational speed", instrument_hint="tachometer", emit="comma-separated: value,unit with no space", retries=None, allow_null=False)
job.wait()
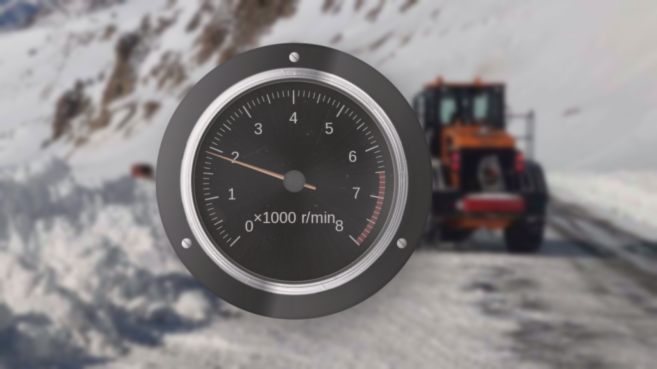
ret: 1900,rpm
